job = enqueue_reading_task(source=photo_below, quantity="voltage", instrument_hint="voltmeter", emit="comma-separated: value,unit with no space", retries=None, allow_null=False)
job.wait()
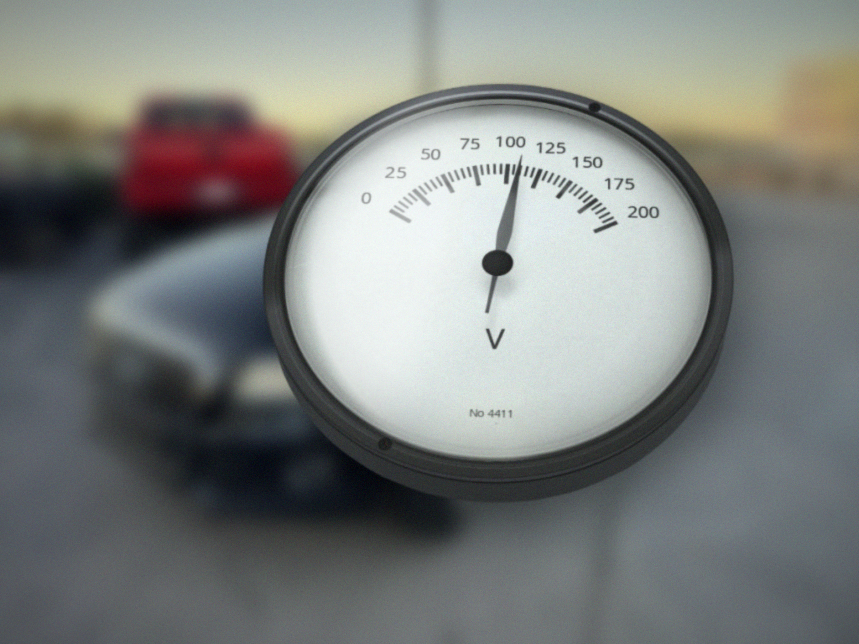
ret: 110,V
